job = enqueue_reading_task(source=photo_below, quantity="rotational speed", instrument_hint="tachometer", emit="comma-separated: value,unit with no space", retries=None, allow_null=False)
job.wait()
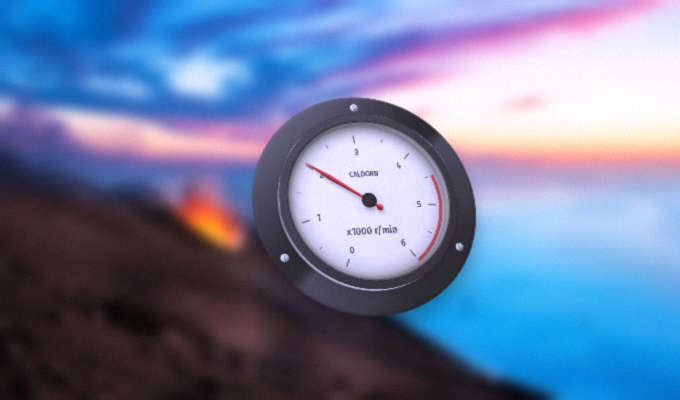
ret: 2000,rpm
